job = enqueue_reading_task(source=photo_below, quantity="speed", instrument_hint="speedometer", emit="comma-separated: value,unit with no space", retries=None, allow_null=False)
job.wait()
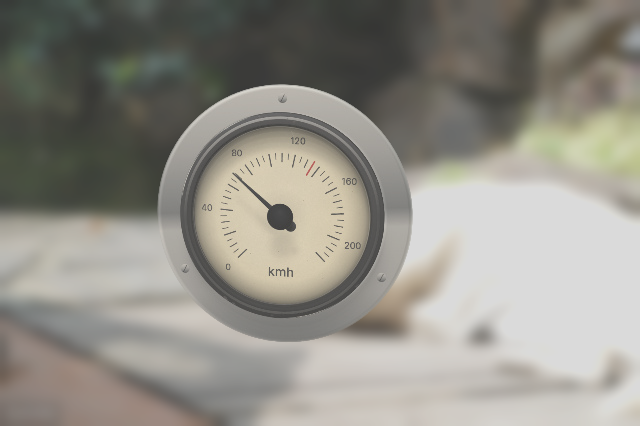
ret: 70,km/h
